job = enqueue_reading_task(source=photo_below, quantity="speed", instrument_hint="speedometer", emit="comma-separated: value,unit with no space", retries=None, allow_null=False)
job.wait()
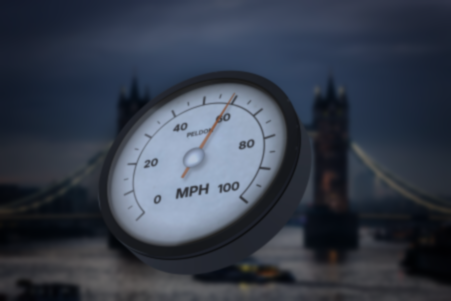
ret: 60,mph
